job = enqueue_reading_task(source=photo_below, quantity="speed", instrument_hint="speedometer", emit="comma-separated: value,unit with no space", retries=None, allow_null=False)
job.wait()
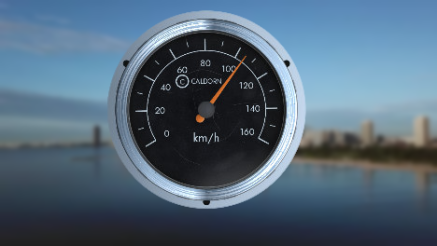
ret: 105,km/h
